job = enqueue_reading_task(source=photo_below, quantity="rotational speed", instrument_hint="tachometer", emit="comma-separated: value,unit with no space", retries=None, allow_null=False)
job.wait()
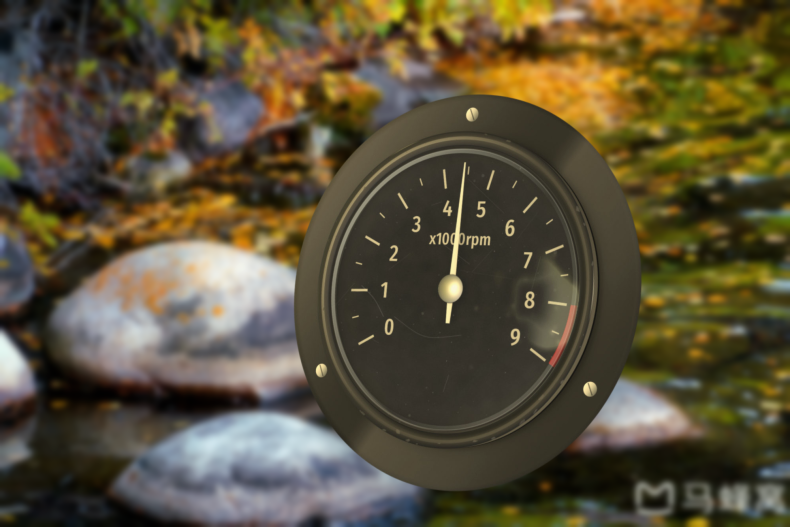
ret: 4500,rpm
